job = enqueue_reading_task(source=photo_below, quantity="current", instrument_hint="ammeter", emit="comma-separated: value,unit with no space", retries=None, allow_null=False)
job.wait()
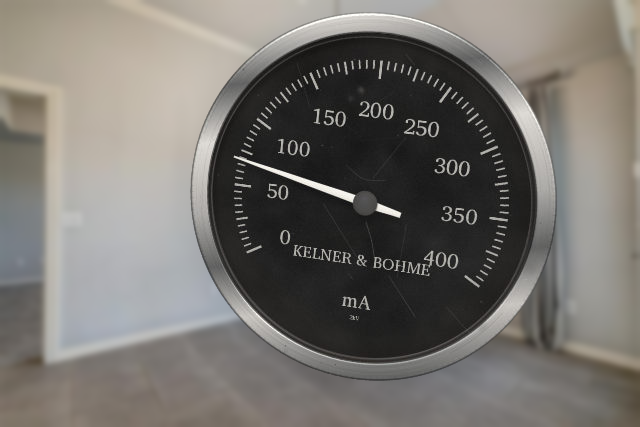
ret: 70,mA
